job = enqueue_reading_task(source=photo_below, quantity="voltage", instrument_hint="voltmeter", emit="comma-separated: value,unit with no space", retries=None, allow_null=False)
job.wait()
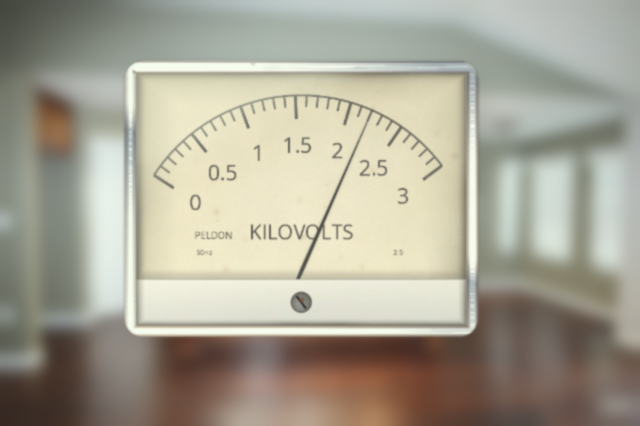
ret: 2.2,kV
